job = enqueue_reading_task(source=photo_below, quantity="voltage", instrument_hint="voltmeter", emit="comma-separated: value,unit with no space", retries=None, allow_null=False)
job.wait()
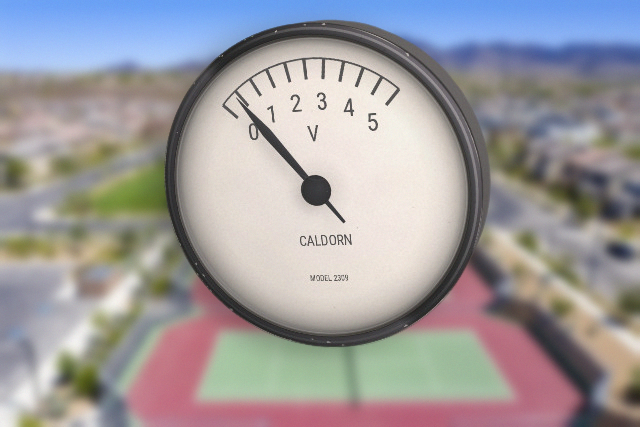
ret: 0.5,V
